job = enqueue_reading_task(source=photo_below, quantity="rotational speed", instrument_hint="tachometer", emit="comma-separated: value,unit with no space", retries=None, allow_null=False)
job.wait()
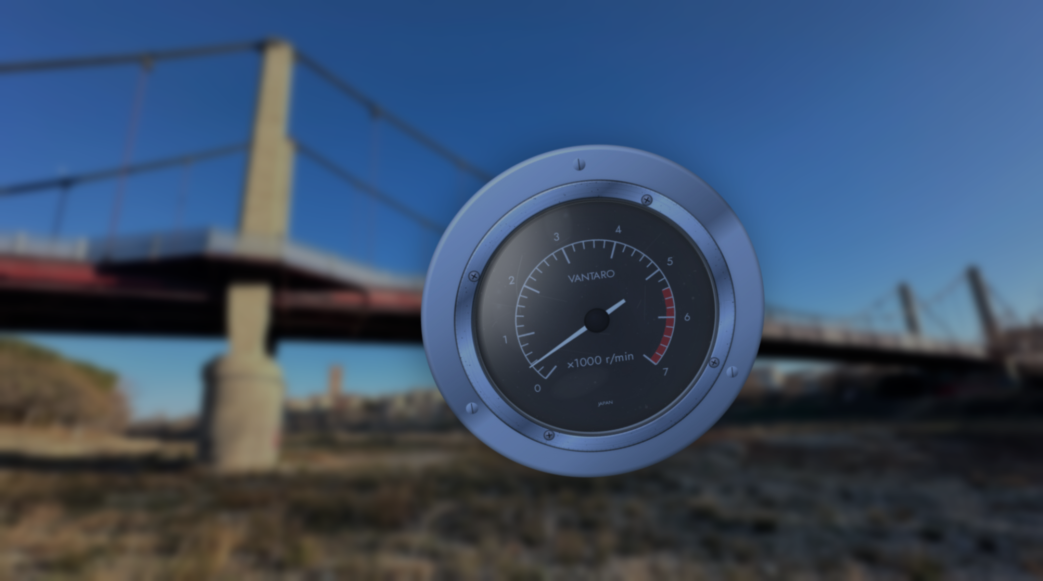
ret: 400,rpm
